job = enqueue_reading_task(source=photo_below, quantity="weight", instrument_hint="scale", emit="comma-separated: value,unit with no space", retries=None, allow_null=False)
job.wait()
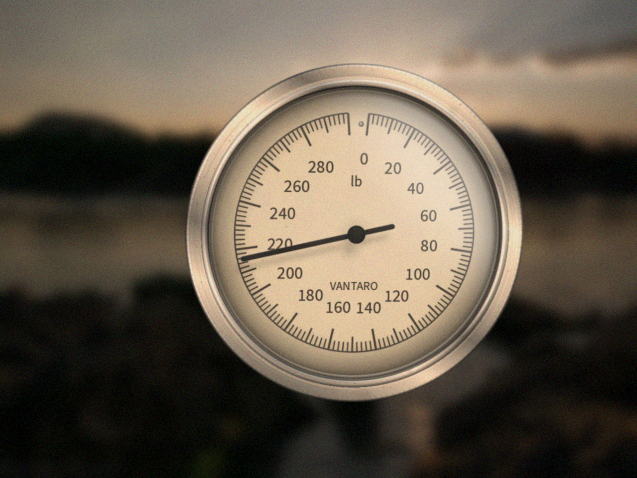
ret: 216,lb
